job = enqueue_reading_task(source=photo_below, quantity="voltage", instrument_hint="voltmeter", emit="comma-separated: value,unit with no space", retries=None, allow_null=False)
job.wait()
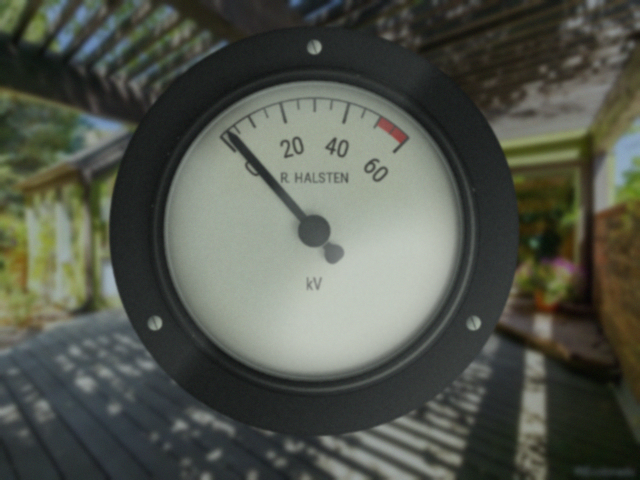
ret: 2.5,kV
